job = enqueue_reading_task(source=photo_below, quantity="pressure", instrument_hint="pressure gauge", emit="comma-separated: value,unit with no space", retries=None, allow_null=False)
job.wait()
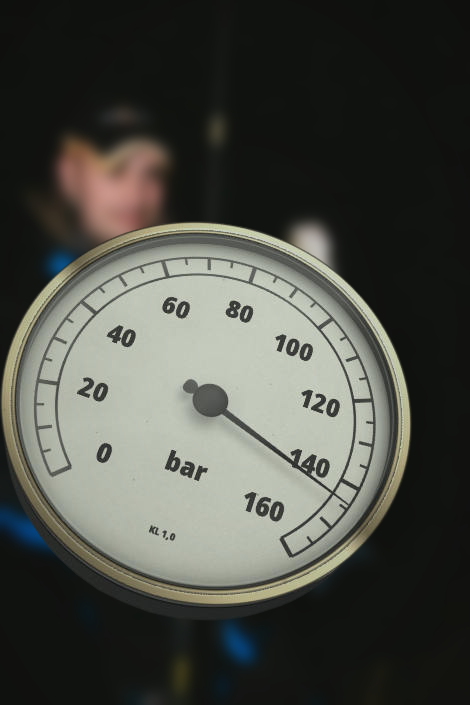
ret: 145,bar
